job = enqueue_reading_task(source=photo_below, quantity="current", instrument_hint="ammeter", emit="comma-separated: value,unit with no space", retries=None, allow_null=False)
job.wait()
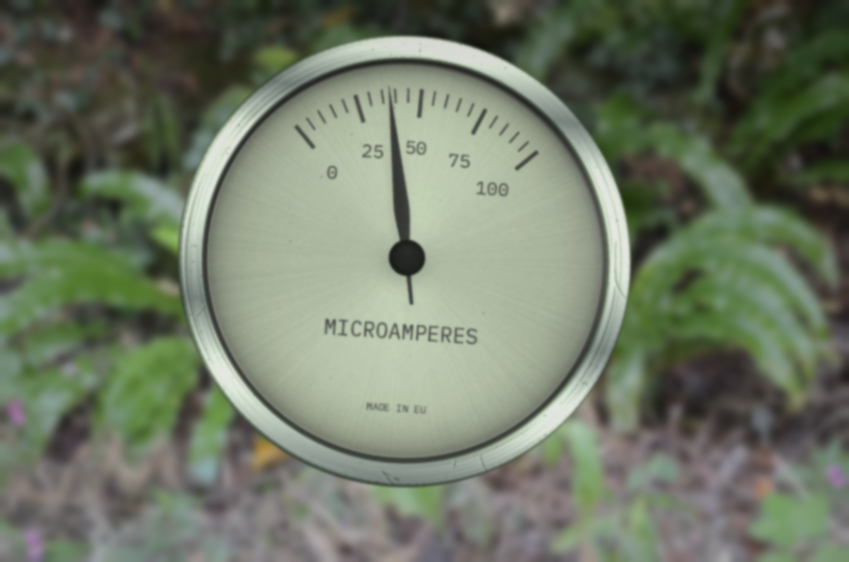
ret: 37.5,µA
